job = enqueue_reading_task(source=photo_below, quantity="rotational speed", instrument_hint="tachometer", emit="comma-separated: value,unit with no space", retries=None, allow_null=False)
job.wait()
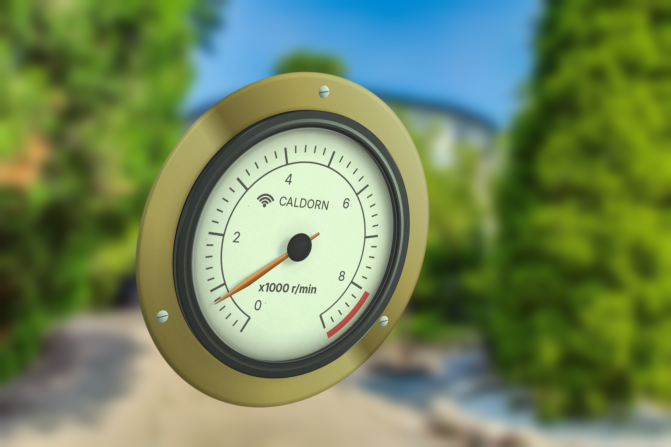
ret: 800,rpm
